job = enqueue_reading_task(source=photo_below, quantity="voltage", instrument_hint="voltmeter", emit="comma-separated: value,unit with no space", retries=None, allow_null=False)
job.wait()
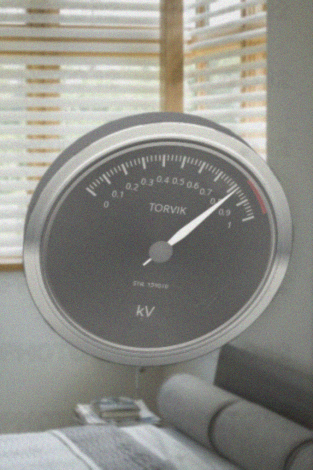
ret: 0.8,kV
